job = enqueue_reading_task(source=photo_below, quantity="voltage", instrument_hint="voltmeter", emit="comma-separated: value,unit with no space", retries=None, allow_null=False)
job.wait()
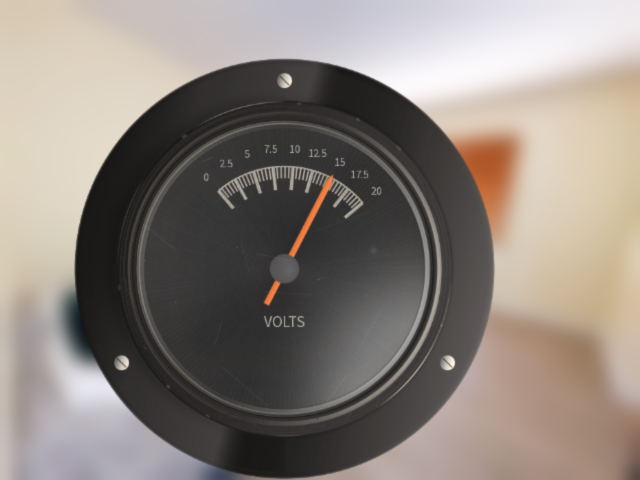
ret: 15,V
